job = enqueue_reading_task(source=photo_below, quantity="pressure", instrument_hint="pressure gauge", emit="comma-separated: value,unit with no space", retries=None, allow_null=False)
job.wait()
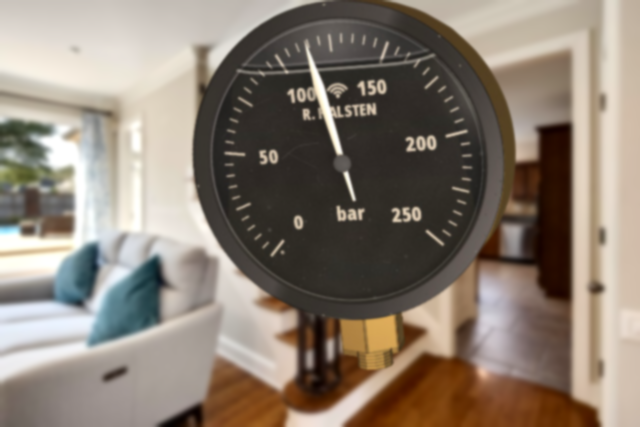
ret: 115,bar
